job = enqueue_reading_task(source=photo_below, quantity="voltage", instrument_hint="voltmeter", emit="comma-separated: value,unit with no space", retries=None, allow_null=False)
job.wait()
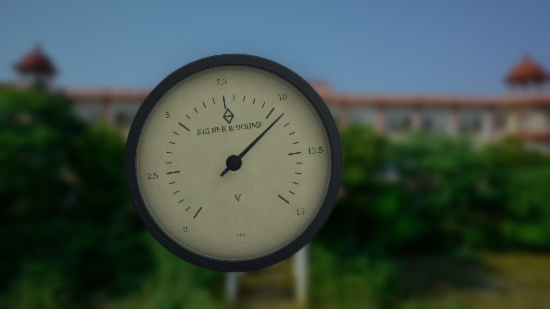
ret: 10.5,V
